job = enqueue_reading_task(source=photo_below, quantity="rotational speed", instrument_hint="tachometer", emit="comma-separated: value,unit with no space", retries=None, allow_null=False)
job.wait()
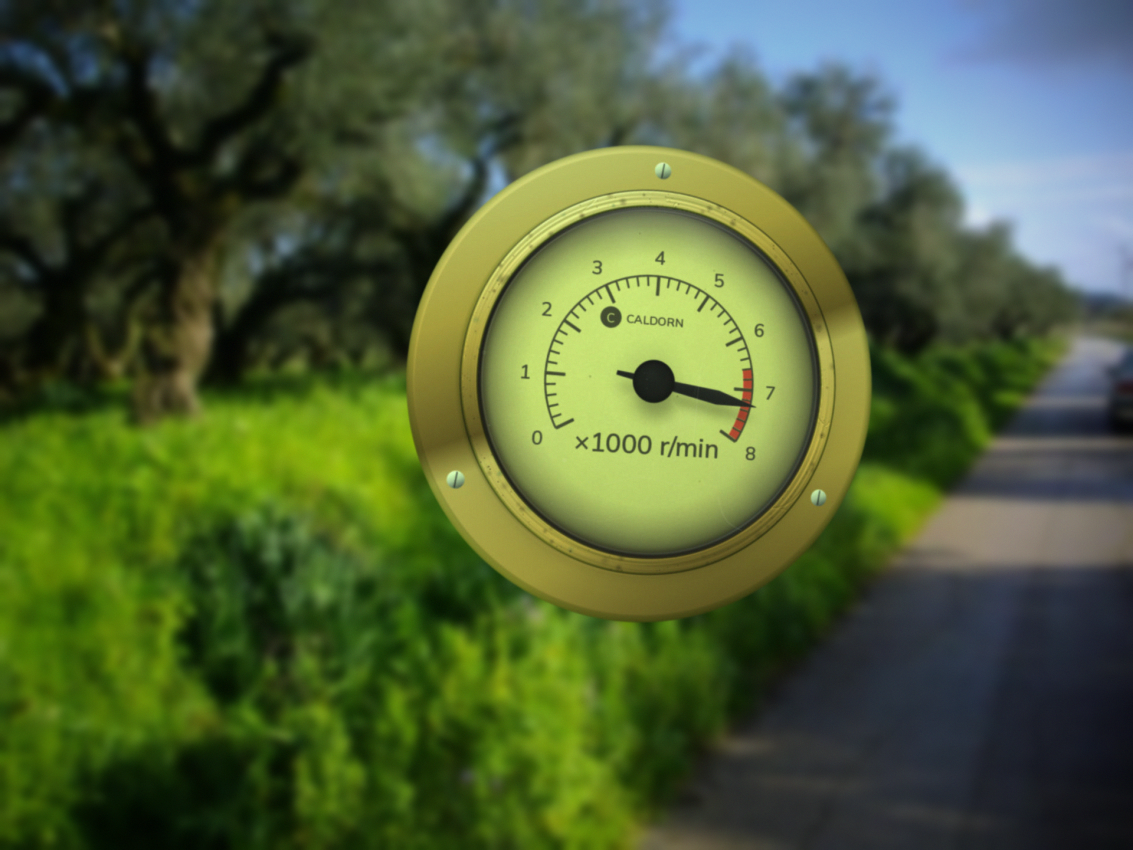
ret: 7300,rpm
